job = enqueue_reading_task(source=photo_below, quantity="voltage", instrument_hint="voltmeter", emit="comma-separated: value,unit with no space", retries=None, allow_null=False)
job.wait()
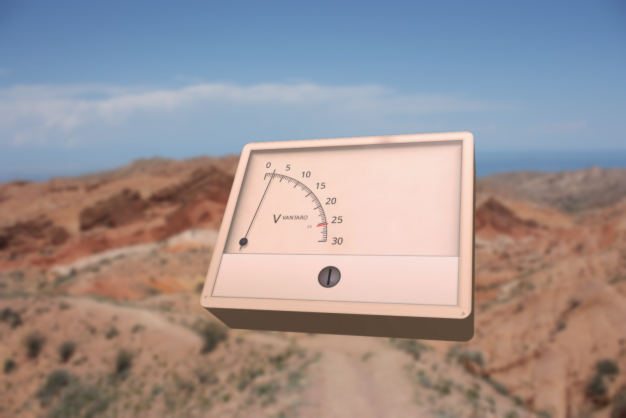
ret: 2.5,V
